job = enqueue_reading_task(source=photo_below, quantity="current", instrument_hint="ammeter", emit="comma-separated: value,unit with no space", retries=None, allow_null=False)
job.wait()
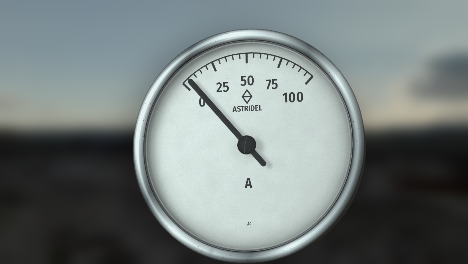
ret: 5,A
